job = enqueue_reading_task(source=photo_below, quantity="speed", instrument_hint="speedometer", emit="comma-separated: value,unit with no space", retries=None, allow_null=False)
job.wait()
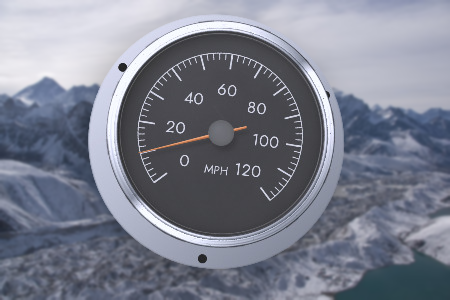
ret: 10,mph
